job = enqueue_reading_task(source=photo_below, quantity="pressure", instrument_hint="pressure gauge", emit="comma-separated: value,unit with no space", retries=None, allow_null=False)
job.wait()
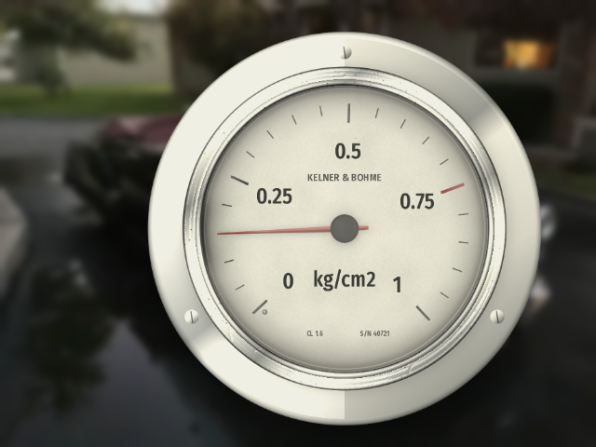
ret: 0.15,kg/cm²
